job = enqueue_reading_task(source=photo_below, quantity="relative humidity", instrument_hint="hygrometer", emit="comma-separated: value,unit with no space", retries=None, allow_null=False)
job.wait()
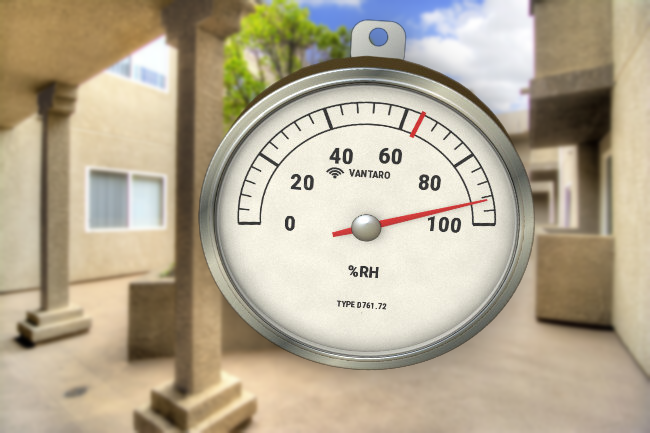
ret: 92,%
